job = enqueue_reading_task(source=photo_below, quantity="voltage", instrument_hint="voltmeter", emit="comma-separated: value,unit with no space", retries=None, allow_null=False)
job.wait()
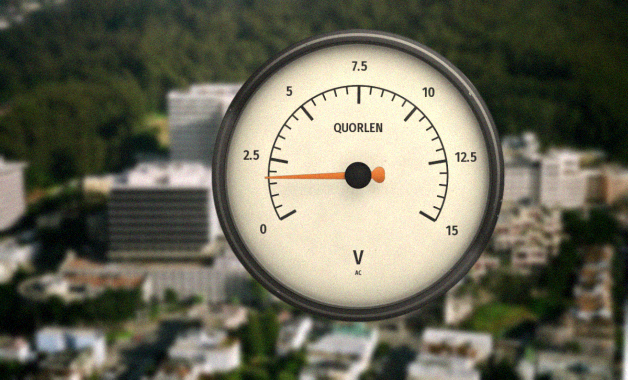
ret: 1.75,V
